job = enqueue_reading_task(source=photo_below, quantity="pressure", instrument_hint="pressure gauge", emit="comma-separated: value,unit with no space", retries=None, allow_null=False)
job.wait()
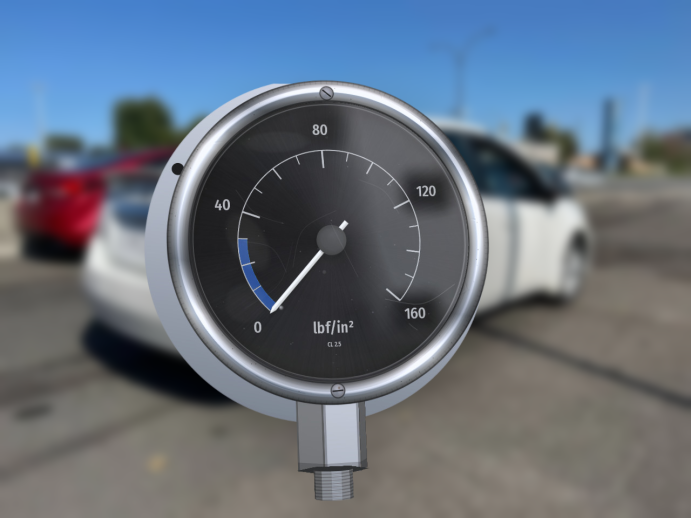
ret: 0,psi
